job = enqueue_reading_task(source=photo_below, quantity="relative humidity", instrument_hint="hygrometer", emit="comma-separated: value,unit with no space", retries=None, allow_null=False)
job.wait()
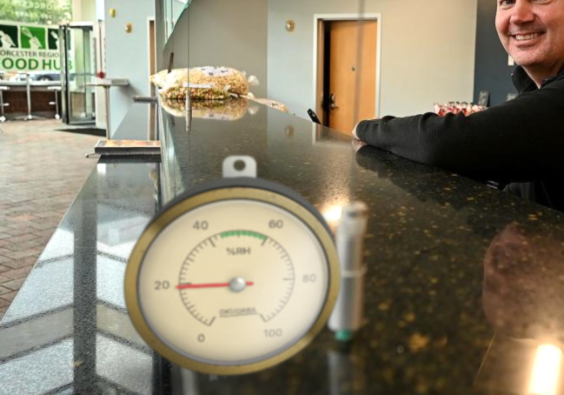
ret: 20,%
